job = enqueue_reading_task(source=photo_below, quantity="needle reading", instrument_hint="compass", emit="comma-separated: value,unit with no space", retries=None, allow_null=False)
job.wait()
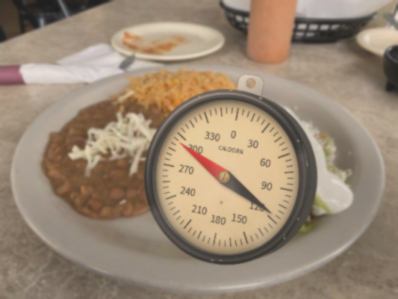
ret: 295,°
